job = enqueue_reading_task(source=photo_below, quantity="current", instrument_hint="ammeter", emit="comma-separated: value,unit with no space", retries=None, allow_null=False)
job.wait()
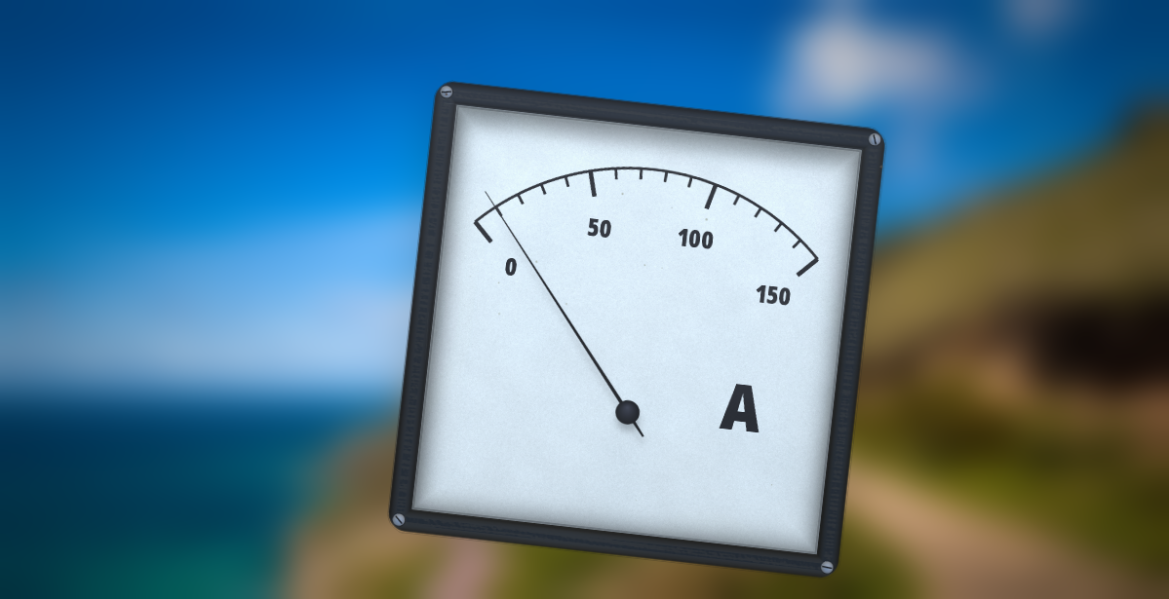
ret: 10,A
